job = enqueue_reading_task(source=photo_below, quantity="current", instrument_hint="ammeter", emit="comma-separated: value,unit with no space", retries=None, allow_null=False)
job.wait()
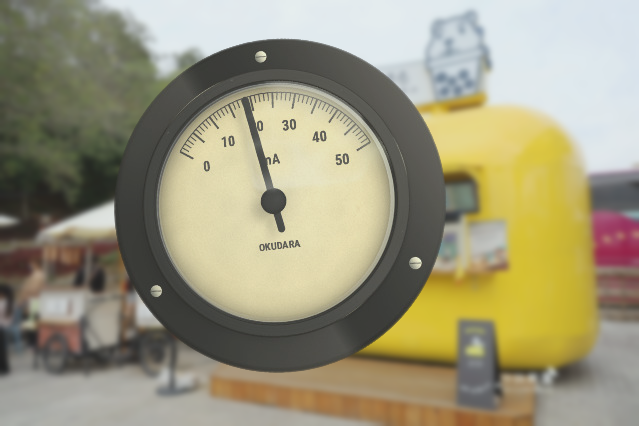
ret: 19,mA
